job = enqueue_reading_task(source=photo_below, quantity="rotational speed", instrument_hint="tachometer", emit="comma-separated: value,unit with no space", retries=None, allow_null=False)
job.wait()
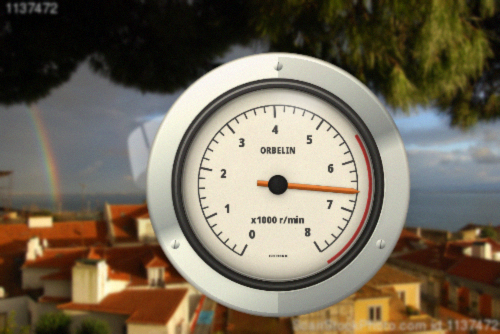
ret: 6600,rpm
